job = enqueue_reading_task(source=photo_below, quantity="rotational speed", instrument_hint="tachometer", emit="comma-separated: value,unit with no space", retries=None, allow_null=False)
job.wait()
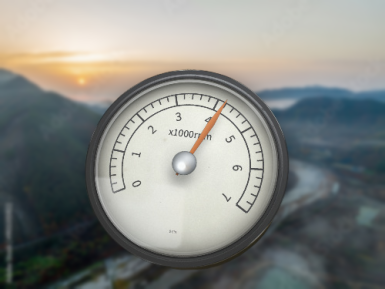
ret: 4200,rpm
